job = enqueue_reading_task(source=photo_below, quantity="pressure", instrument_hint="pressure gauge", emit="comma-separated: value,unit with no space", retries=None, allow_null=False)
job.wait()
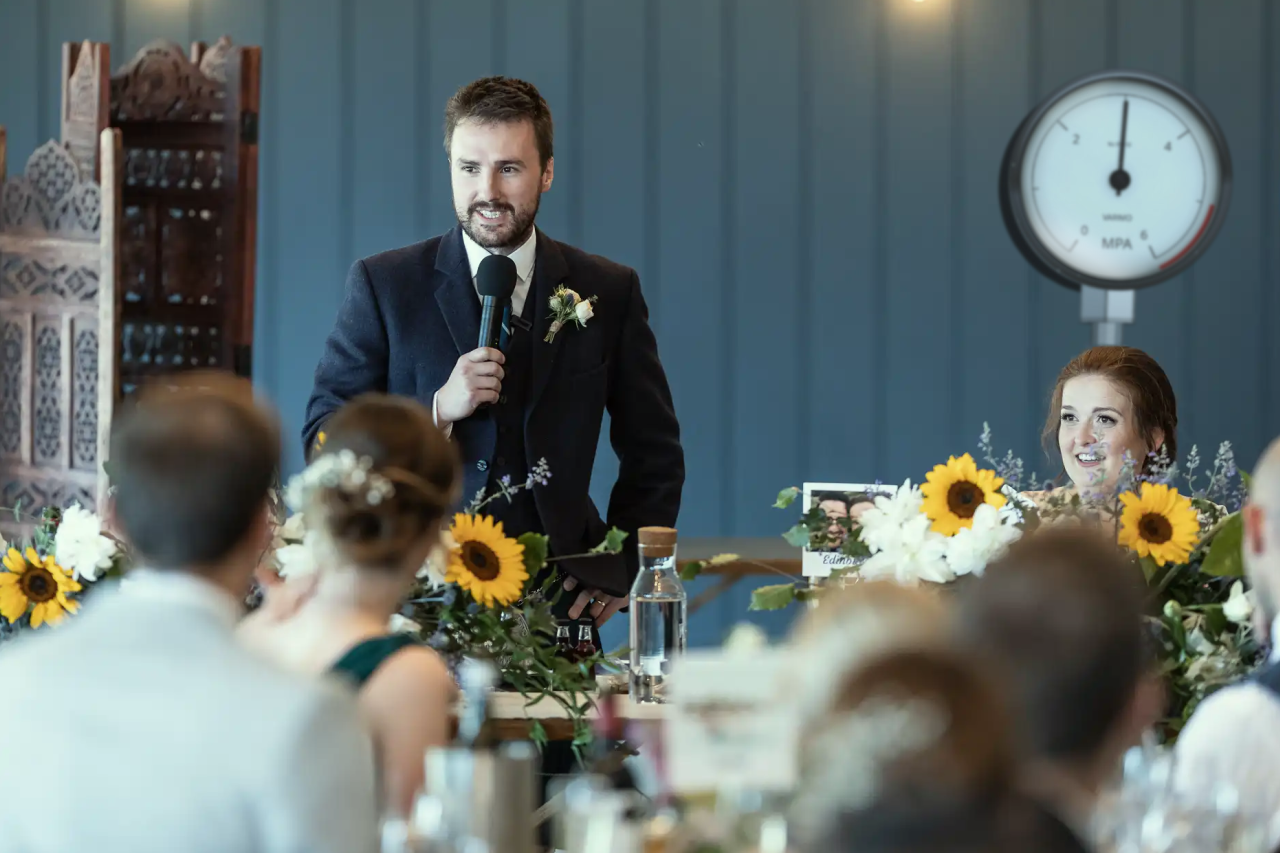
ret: 3,MPa
